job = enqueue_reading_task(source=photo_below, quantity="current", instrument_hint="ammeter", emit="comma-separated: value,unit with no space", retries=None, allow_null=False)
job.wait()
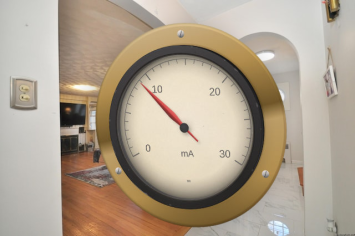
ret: 9,mA
